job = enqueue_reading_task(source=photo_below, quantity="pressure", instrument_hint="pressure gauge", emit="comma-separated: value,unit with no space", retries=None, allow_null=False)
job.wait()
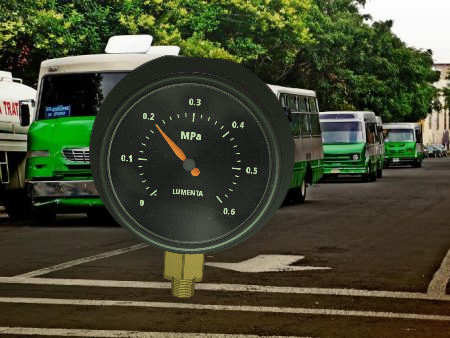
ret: 0.2,MPa
